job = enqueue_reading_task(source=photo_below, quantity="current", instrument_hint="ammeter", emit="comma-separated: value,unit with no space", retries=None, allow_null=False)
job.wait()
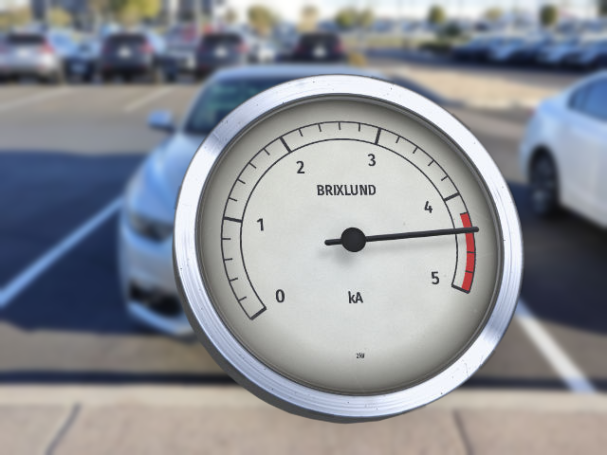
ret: 4.4,kA
